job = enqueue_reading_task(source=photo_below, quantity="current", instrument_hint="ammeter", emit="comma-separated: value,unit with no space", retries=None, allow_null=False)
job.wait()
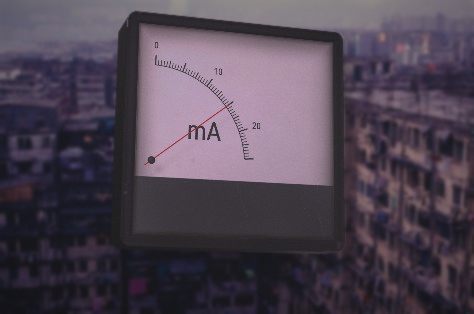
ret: 15,mA
